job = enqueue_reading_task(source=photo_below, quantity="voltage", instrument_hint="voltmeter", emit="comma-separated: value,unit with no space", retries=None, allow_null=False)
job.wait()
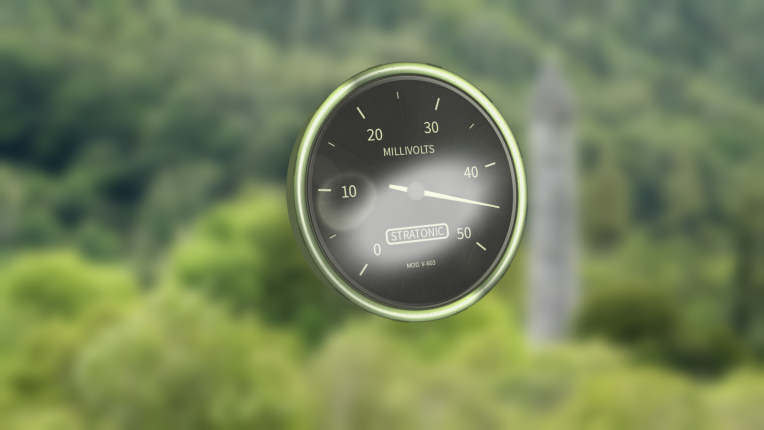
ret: 45,mV
